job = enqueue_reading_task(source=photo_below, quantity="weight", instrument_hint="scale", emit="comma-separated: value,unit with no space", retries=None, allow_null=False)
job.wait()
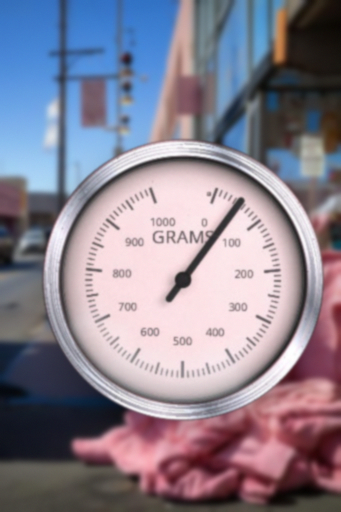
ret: 50,g
